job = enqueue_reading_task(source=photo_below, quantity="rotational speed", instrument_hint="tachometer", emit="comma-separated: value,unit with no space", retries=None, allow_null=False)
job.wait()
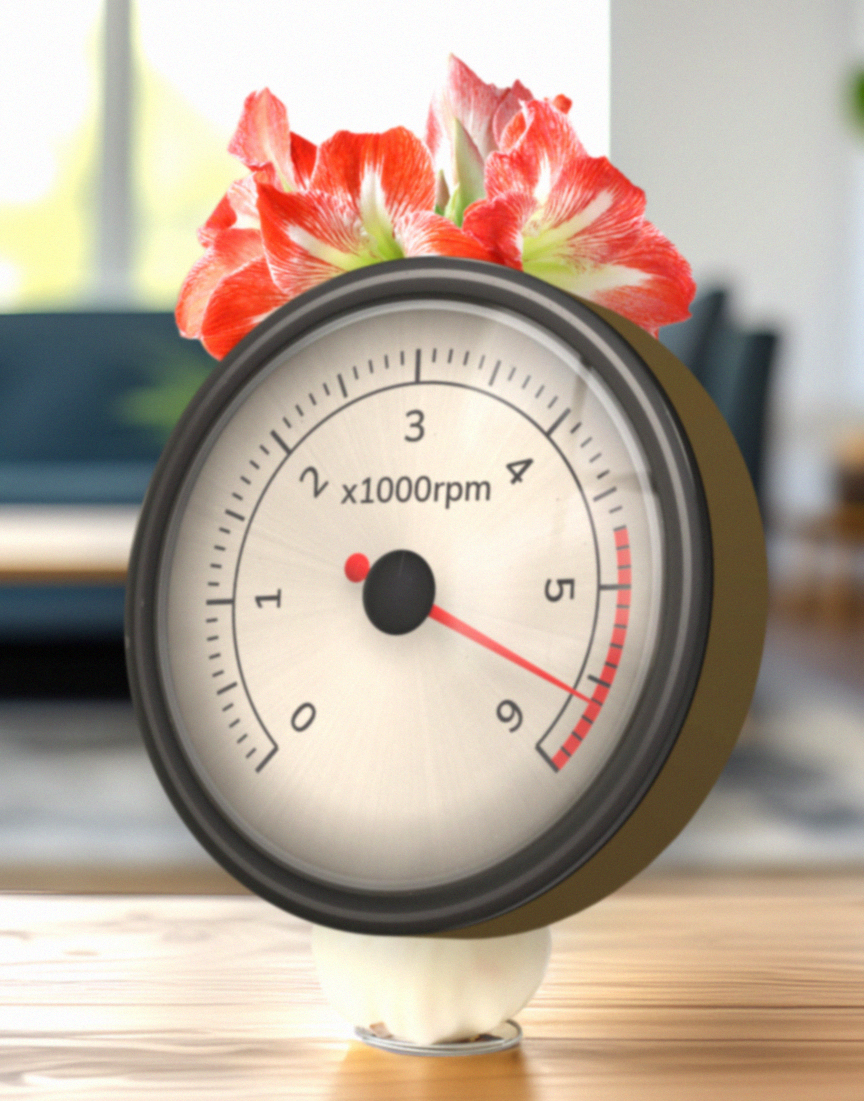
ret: 5600,rpm
